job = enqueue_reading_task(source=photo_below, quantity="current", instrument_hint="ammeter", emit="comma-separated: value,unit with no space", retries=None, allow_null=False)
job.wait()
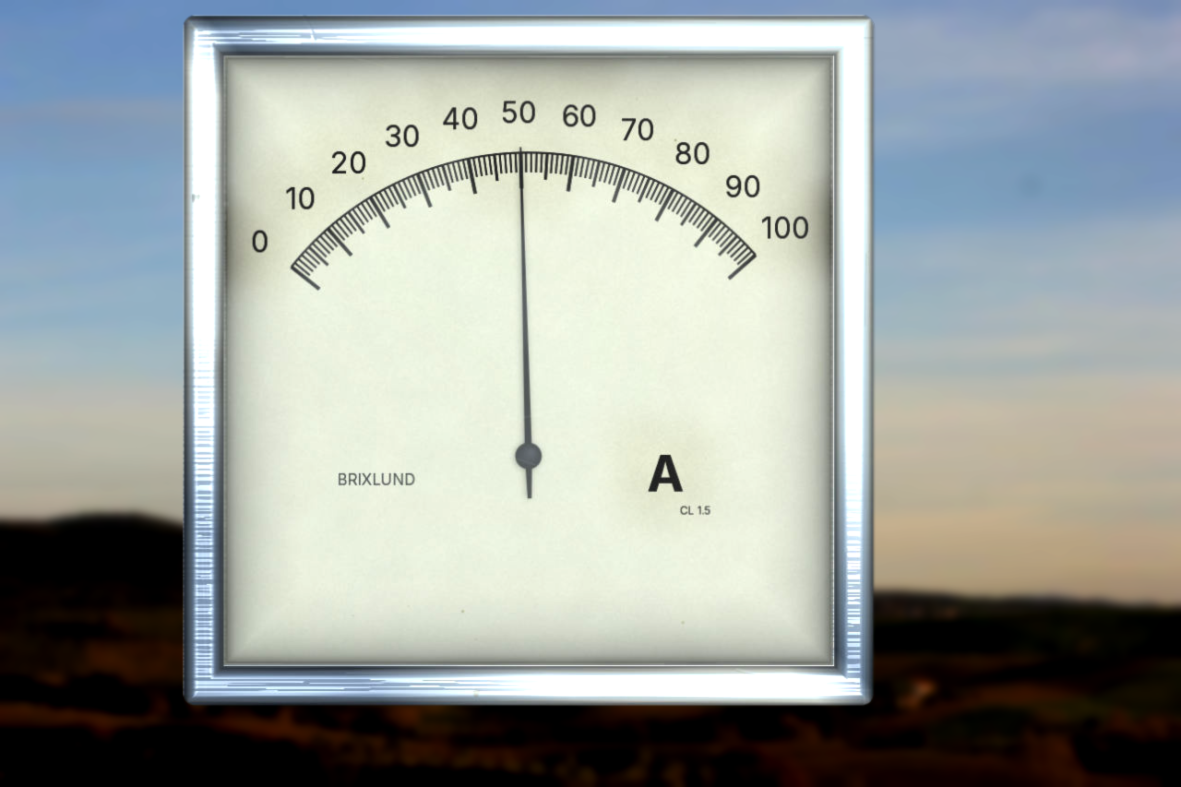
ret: 50,A
